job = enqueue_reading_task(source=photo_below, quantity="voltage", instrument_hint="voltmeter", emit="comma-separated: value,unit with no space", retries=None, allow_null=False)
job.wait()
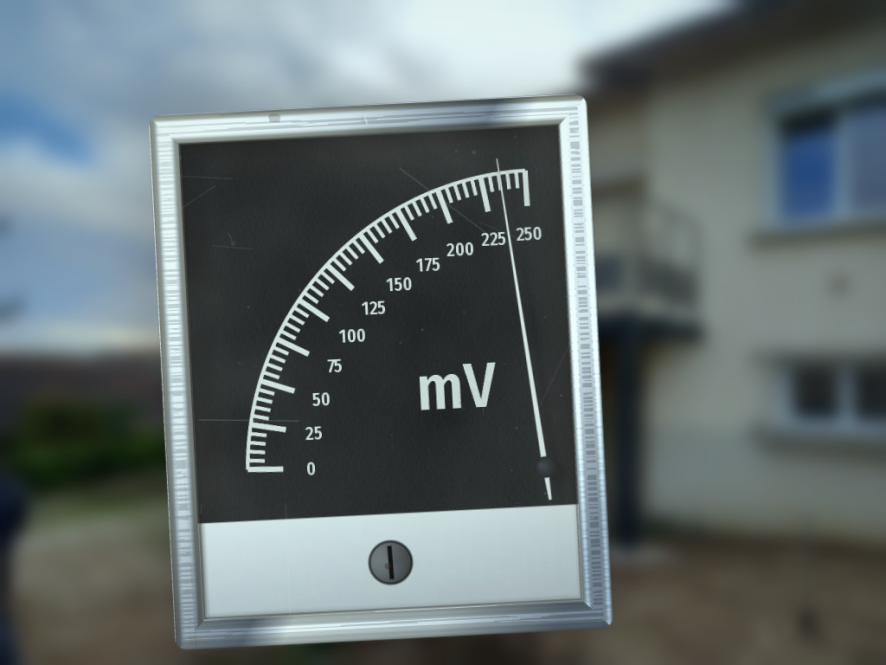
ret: 235,mV
